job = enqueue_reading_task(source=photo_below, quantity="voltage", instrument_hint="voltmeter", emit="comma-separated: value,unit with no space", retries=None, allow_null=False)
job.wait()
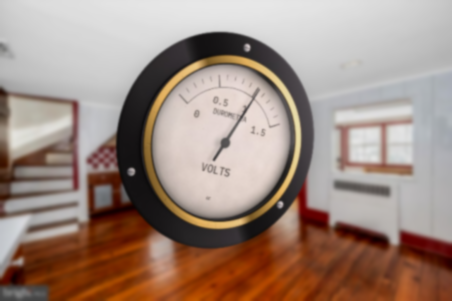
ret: 1,V
